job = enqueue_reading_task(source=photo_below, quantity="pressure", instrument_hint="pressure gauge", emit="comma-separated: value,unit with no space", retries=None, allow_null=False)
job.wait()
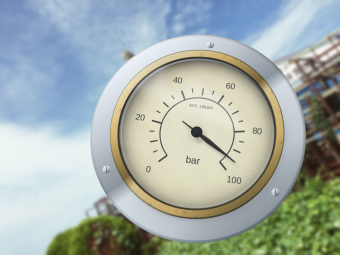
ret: 95,bar
